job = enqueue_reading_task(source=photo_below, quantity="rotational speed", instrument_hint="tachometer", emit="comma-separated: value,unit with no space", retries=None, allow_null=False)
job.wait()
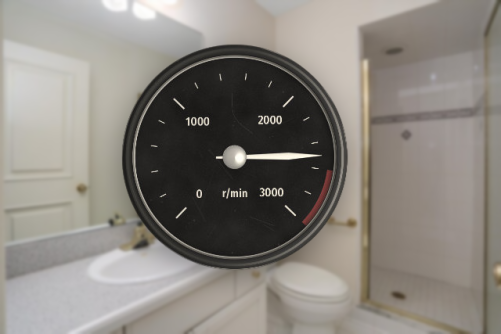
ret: 2500,rpm
